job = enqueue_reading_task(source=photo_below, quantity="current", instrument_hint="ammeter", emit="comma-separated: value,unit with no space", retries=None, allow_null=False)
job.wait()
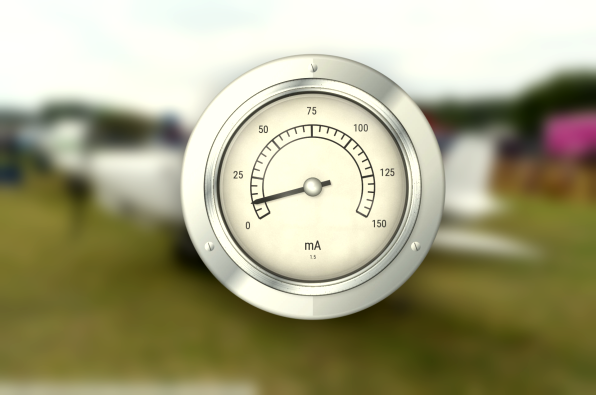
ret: 10,mA
